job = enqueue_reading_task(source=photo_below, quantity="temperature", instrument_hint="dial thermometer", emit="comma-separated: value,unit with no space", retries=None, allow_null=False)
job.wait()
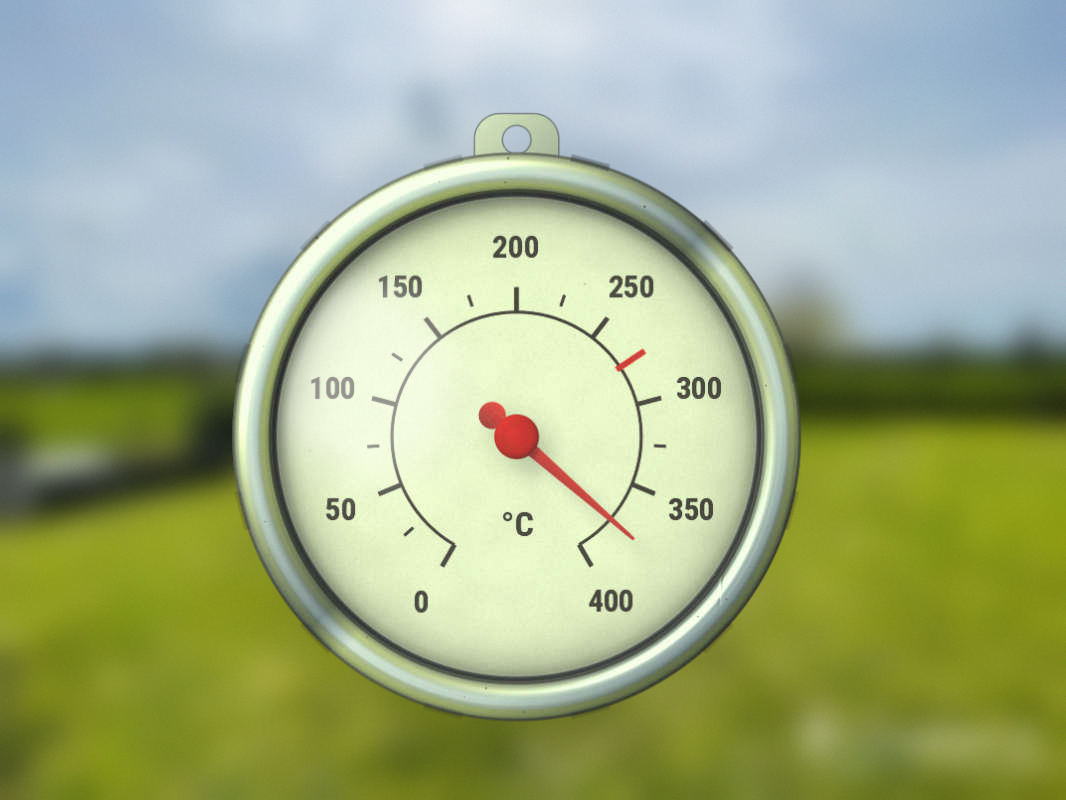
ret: 375,°C
